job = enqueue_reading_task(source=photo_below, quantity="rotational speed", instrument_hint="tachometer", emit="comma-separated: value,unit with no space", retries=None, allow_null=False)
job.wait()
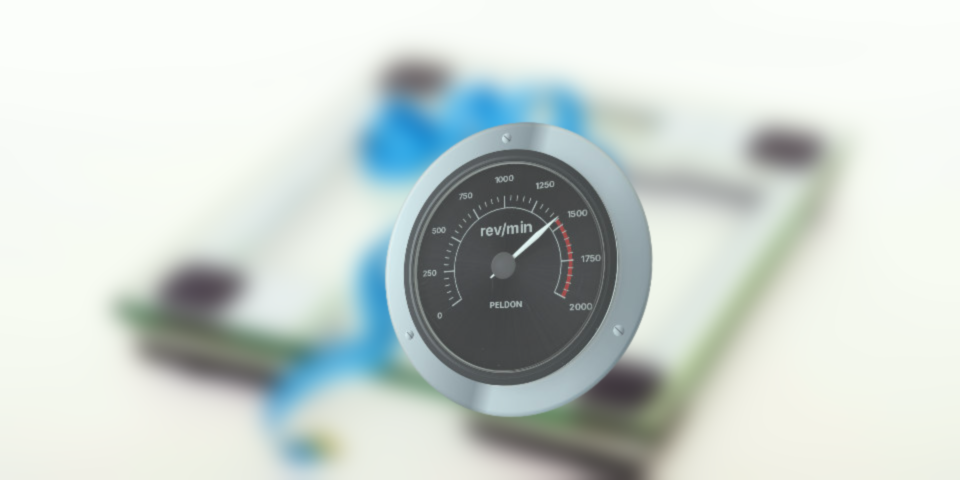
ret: 1450,rpm
